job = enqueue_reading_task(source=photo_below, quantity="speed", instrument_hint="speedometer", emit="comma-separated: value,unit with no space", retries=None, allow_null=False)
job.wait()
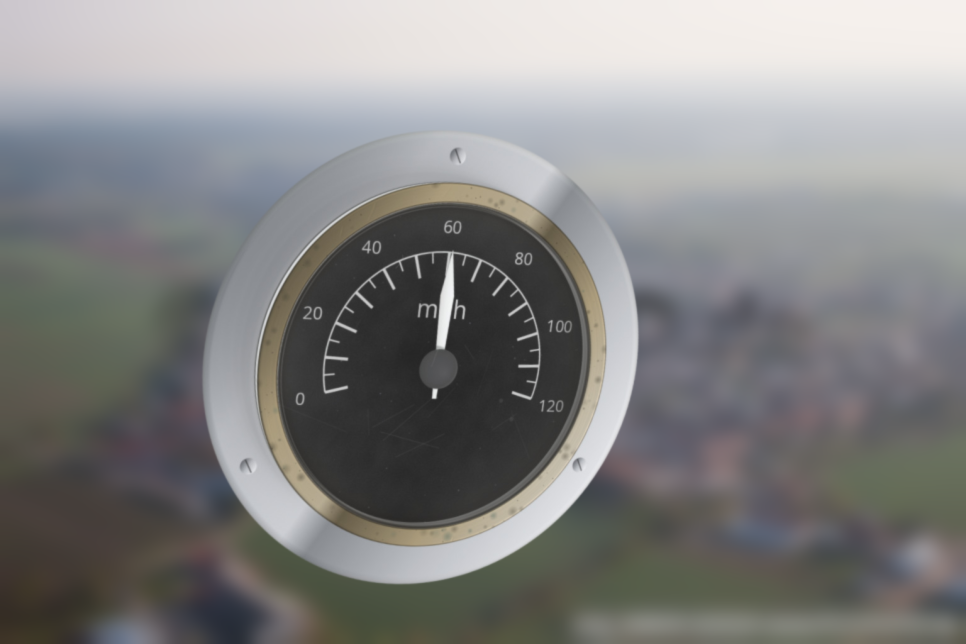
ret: 60,mph
